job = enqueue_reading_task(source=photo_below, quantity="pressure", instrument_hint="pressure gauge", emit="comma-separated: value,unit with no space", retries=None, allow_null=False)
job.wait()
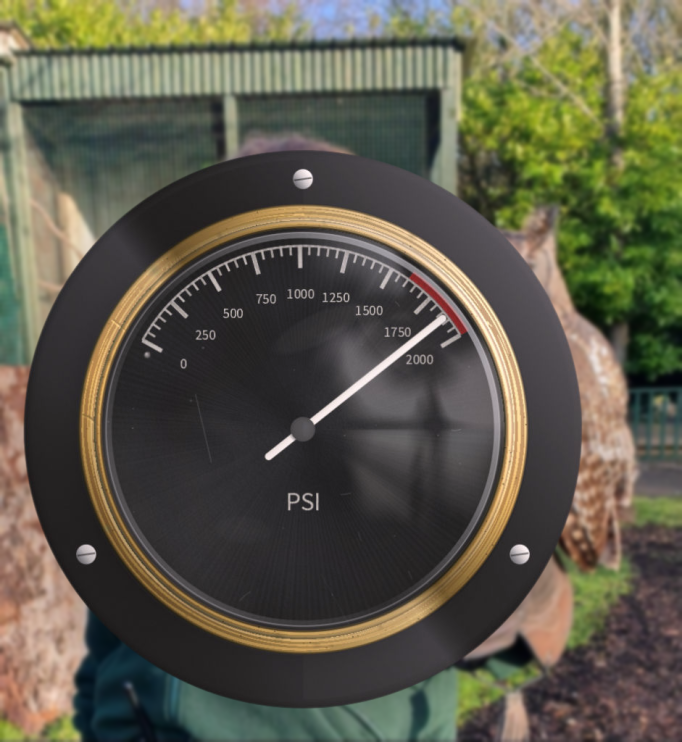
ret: 1875,psi
